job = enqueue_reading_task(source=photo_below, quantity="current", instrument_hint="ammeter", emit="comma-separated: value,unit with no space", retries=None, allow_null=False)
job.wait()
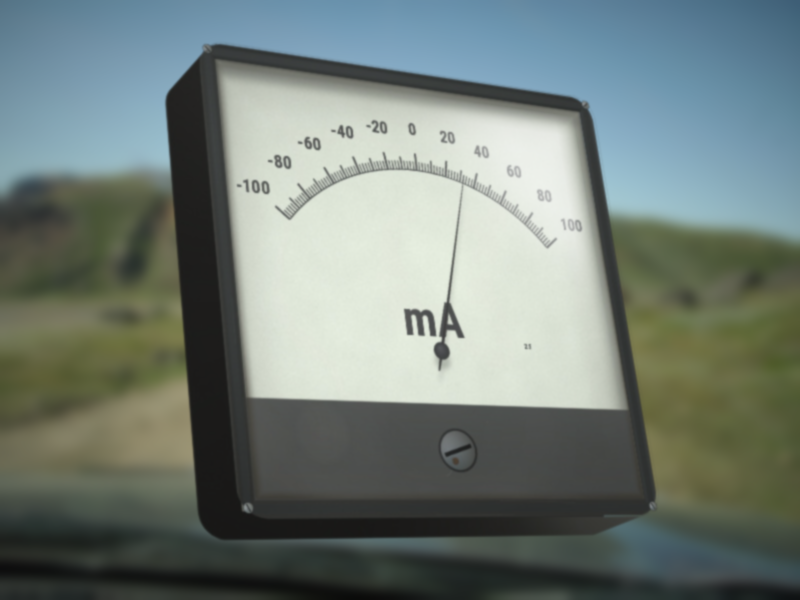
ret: 30,mA
